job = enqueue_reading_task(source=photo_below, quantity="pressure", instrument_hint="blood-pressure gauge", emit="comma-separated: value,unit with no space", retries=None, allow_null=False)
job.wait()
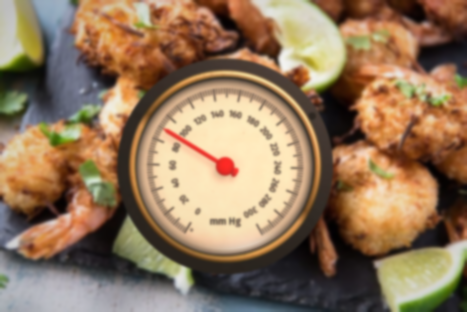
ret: 90,mmHg
